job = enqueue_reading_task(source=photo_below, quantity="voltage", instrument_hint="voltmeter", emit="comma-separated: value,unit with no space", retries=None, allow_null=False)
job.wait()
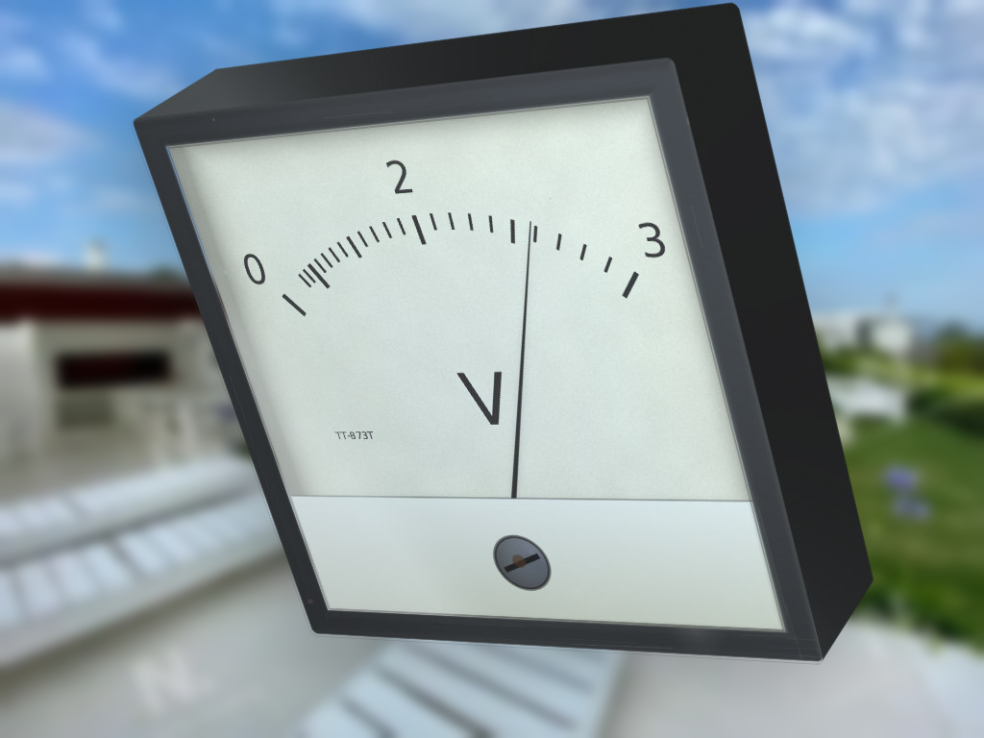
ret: 2.6,V
